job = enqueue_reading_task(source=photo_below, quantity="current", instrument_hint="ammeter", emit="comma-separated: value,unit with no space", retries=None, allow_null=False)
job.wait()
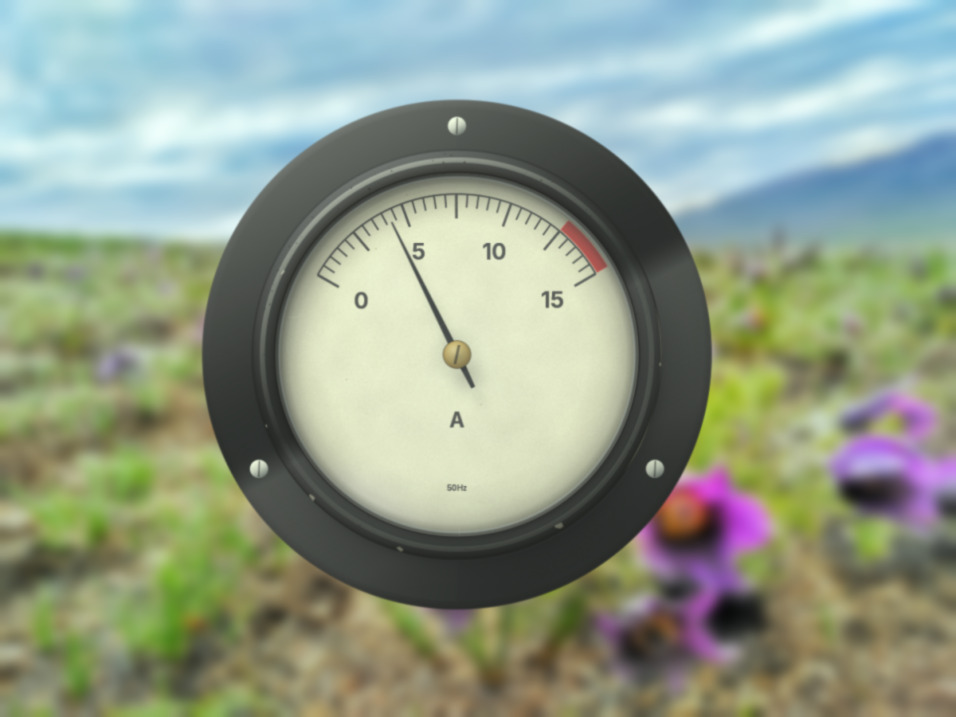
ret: 4.25,A
